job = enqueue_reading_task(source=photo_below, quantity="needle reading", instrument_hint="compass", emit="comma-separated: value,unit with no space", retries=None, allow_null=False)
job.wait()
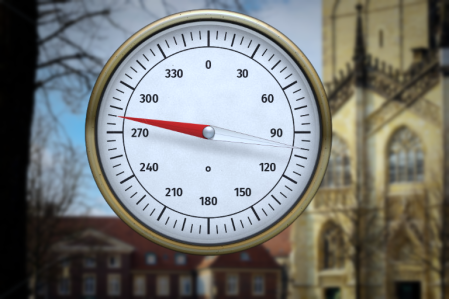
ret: 280,°
